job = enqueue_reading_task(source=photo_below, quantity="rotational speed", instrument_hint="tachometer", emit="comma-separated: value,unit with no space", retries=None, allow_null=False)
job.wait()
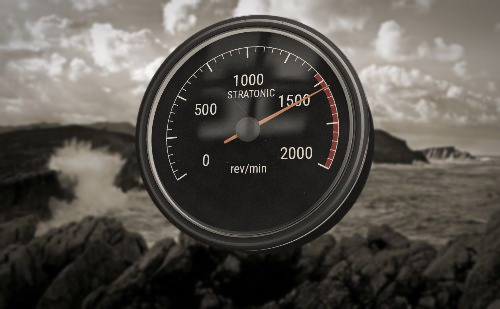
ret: 1550,rpm
